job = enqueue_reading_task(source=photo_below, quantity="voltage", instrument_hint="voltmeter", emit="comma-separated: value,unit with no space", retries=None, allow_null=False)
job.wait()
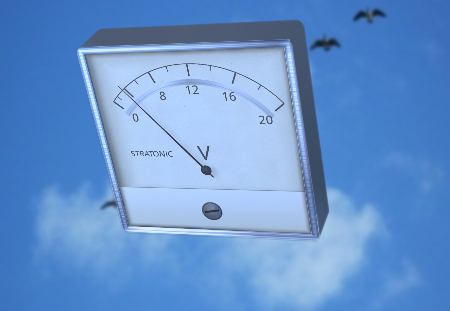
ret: 4,V
